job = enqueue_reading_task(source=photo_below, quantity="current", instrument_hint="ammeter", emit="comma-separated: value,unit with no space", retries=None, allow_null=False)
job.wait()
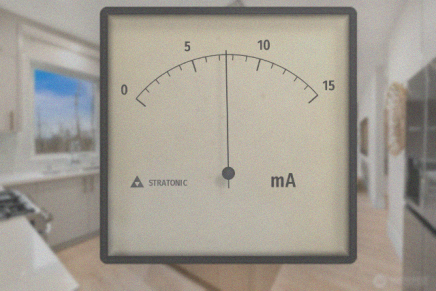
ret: 7.5,mA
